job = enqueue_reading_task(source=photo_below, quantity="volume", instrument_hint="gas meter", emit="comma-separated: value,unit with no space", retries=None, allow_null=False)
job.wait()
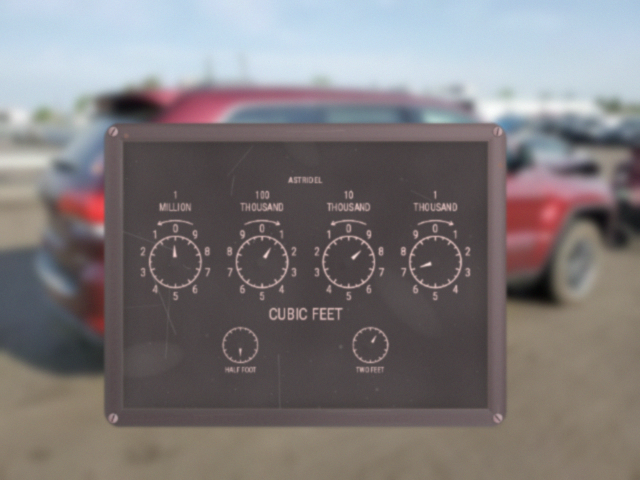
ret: 8700,ft³
